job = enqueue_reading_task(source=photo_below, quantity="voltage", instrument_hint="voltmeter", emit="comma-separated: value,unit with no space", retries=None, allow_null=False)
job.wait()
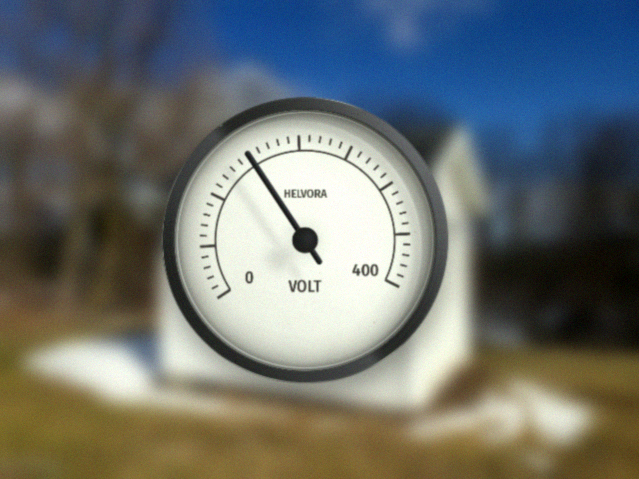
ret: 150,V
